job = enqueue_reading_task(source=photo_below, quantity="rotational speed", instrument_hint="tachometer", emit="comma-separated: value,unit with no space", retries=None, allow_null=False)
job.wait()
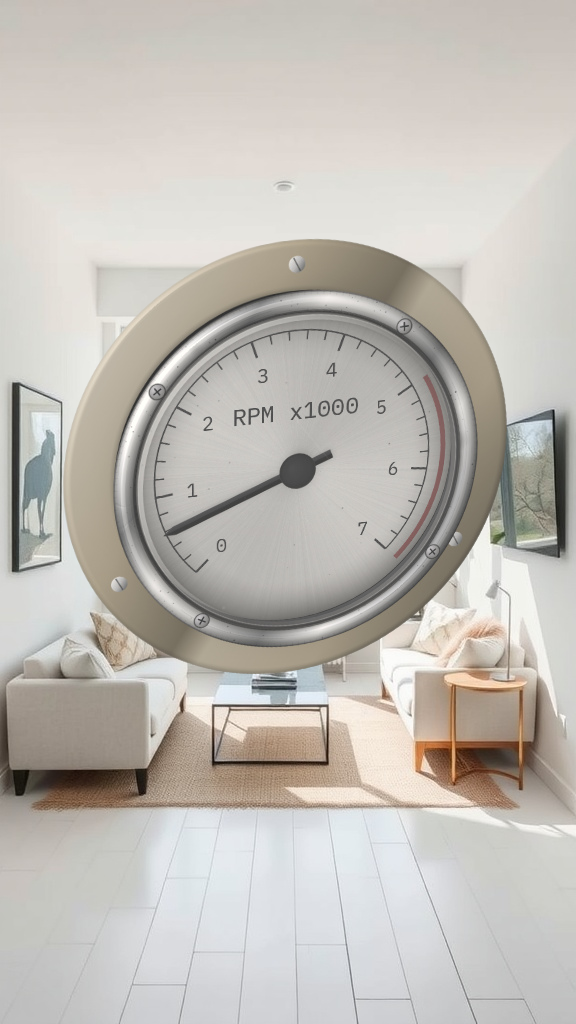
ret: 600,rpm
